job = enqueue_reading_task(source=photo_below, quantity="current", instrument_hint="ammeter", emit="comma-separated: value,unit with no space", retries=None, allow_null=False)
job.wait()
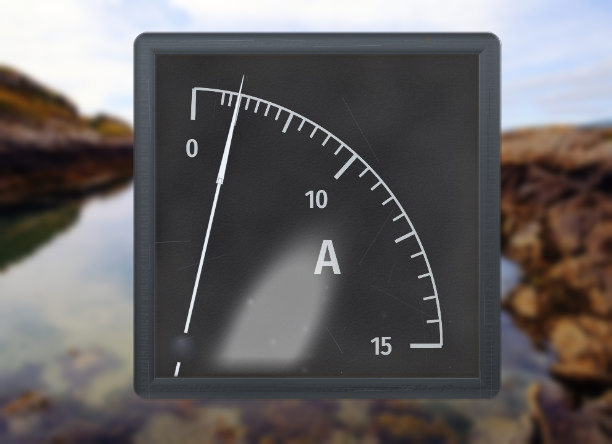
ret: 5,A
